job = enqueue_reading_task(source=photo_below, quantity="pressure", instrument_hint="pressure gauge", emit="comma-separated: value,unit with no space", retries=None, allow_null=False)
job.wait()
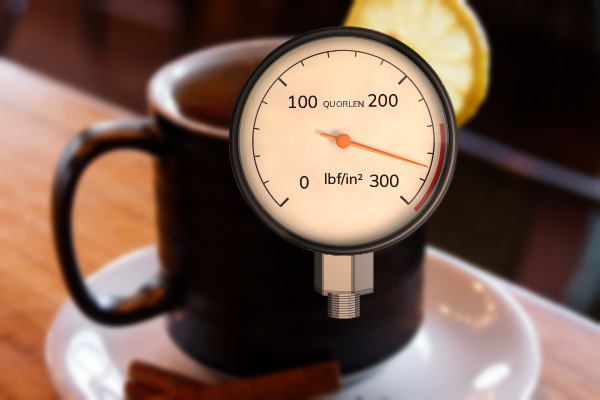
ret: 270,psi
